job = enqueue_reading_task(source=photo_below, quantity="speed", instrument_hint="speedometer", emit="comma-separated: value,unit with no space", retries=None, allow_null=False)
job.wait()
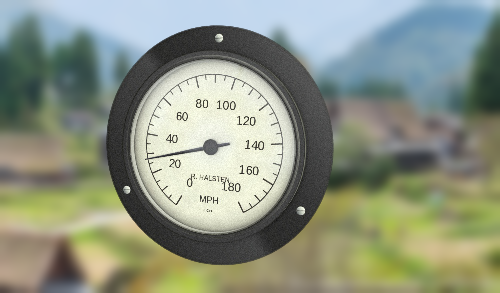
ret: 27.5,mph
